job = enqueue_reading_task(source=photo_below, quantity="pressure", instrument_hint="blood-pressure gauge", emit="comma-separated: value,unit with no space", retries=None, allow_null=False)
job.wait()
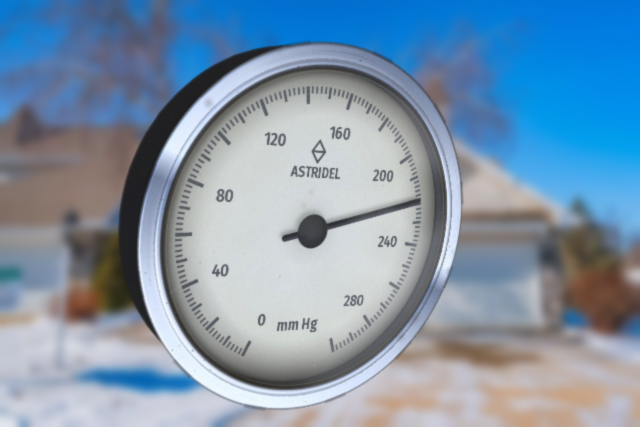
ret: 220,mmHg
